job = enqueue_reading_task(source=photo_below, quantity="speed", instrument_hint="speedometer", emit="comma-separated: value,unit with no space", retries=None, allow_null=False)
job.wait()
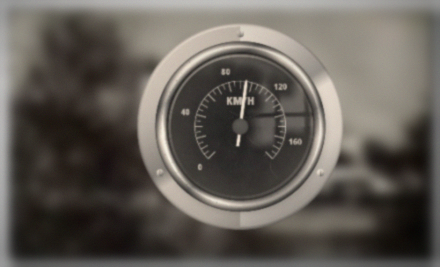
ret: 95,km/h
